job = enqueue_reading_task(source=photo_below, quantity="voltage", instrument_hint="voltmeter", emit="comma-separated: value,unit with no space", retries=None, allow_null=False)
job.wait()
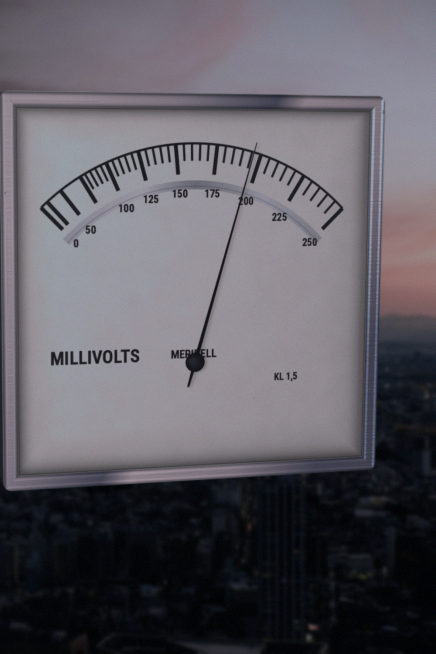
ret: 195,mV
